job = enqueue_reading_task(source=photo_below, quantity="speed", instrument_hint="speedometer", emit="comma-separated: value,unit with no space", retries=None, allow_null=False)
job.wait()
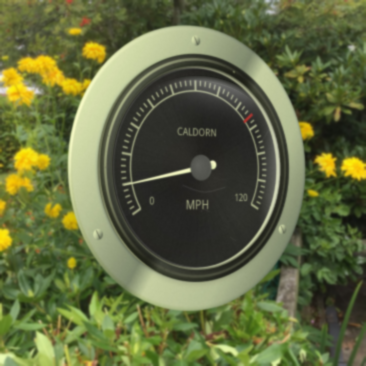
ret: 10,mph
